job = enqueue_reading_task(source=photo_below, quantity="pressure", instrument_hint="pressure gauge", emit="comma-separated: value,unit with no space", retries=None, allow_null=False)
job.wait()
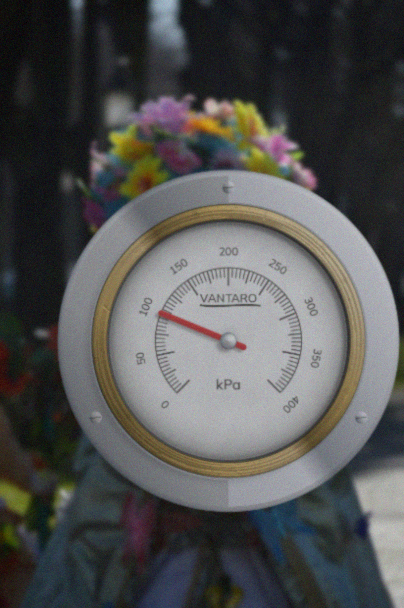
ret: 100,kPa
